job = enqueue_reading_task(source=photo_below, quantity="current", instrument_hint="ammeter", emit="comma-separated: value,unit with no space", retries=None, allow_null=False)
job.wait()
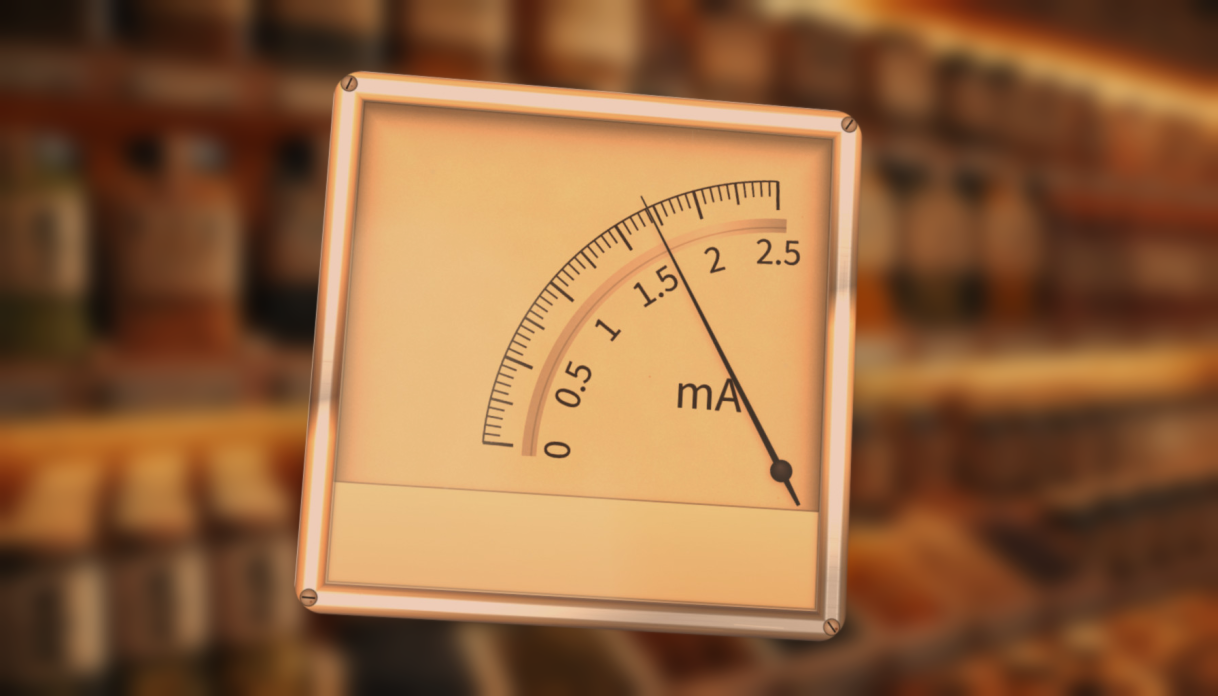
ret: 1.7,mA
